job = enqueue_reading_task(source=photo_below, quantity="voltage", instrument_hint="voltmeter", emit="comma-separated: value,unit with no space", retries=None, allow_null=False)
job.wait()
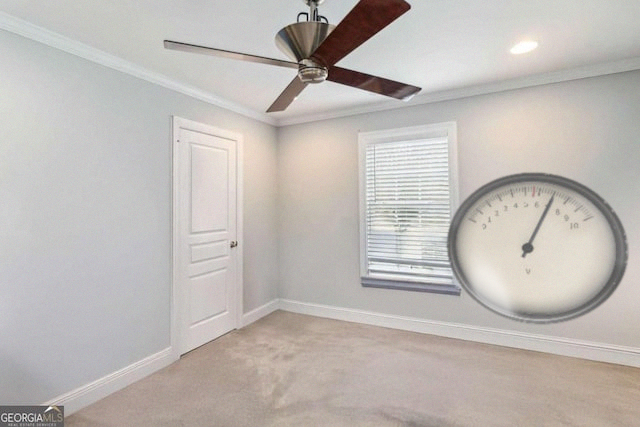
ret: 7,V
